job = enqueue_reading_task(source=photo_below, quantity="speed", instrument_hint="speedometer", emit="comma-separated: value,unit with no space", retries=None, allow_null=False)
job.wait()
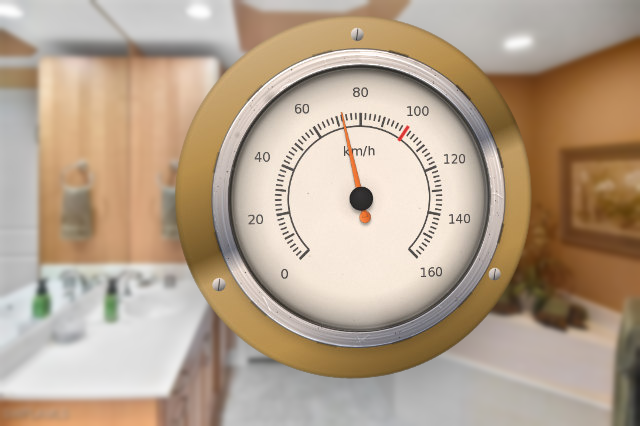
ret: 72,km/h
